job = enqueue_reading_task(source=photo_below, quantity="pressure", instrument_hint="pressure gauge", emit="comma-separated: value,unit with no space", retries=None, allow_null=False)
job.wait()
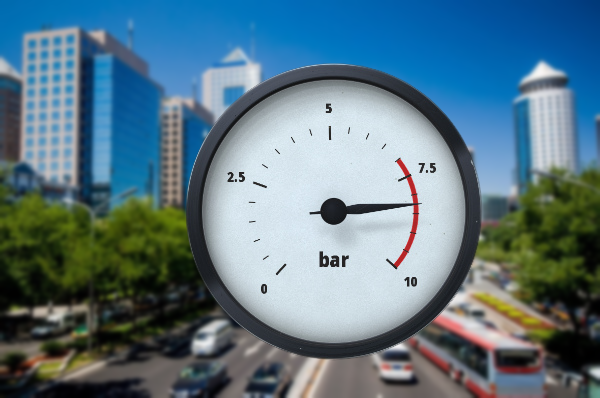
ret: 8.25,bar
